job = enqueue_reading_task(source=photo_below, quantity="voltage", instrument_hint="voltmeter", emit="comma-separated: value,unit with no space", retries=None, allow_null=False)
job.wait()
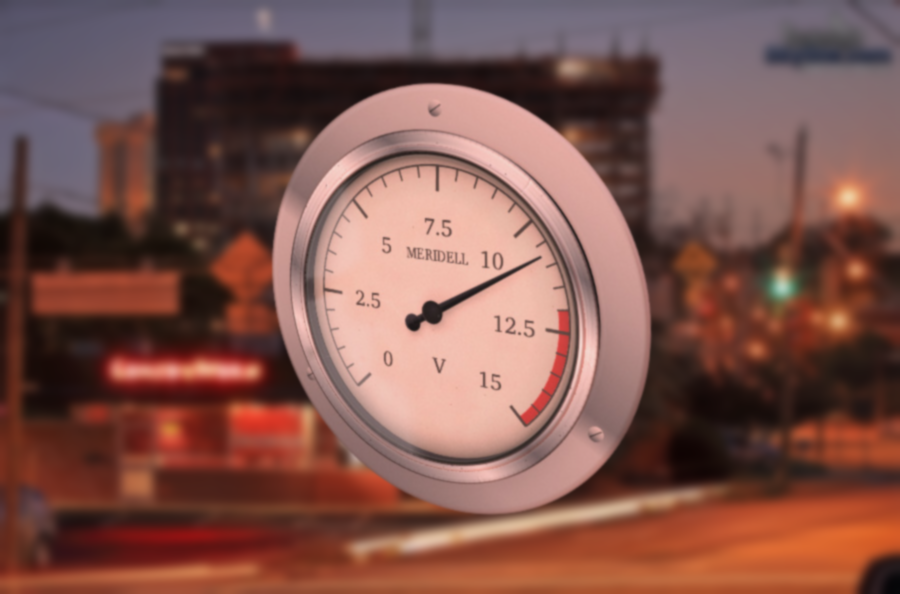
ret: 10.75,V
